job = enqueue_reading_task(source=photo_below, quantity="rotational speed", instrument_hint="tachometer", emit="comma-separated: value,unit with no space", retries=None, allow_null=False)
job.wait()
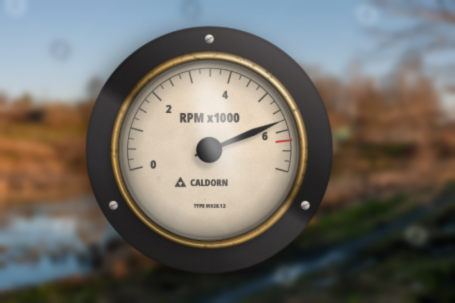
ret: 5750,rpm
